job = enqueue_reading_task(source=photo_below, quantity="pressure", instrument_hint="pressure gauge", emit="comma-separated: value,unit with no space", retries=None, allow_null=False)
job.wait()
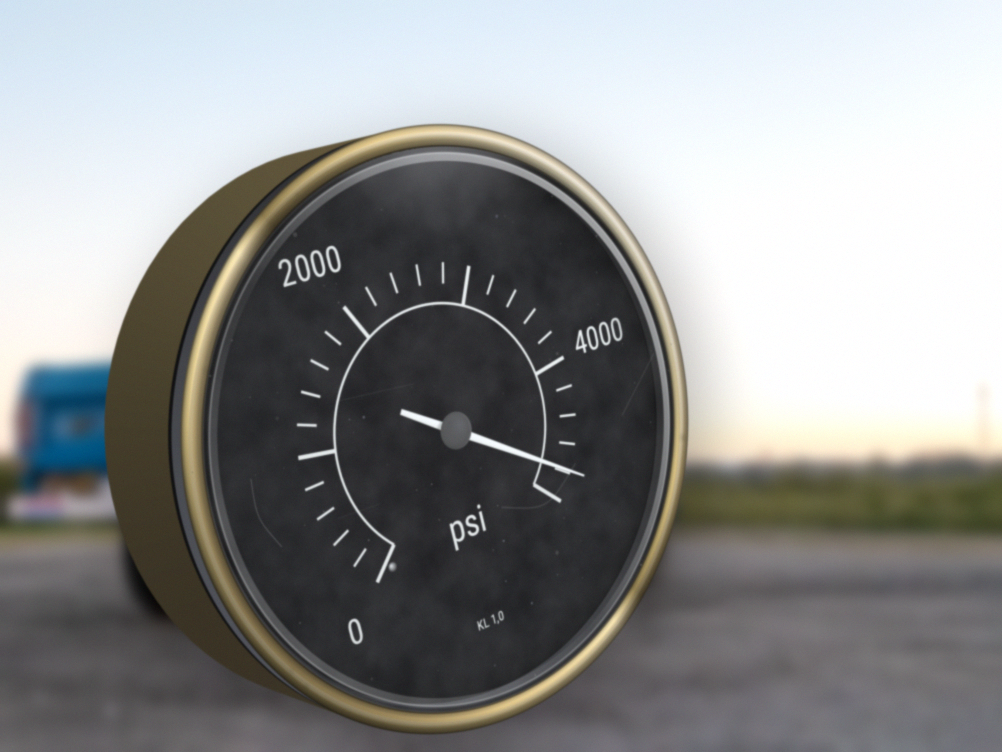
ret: 4800,psi
